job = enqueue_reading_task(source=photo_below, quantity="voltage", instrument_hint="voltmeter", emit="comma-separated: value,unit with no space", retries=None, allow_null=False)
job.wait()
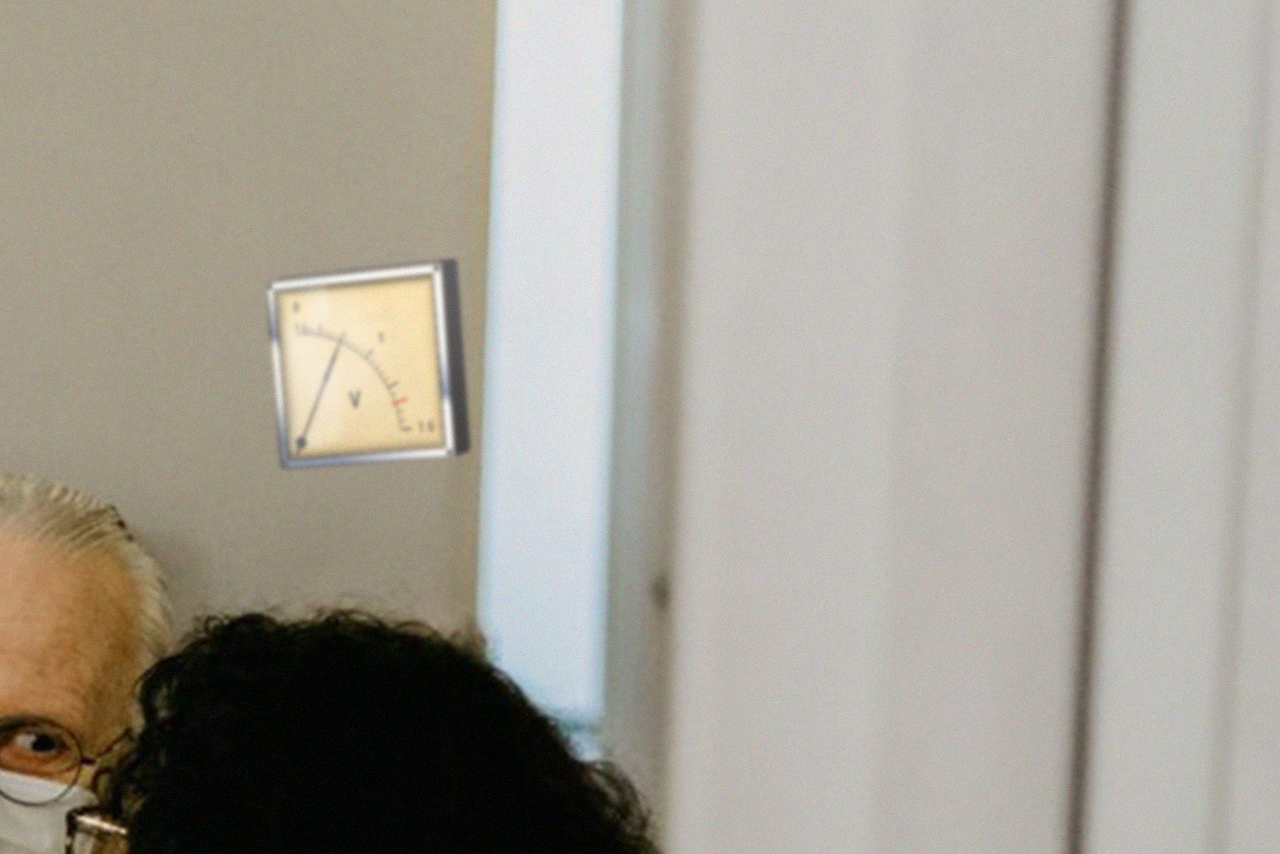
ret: 0.75,V
